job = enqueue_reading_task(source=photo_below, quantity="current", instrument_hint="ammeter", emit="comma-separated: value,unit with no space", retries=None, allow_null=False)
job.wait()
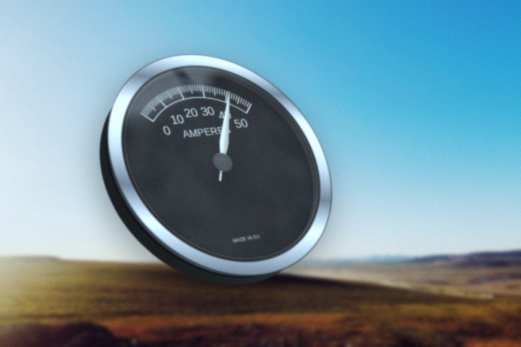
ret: 40,A
